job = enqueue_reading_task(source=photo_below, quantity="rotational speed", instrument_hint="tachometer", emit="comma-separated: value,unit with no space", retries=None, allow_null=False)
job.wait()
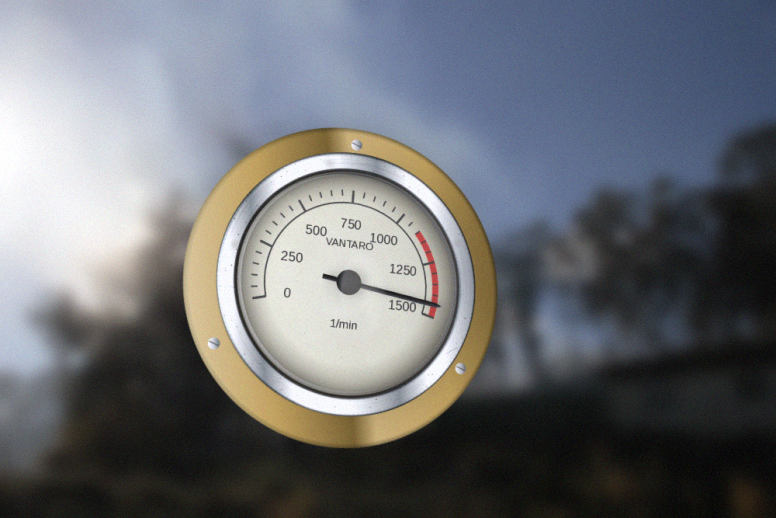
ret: 1450,rpm
